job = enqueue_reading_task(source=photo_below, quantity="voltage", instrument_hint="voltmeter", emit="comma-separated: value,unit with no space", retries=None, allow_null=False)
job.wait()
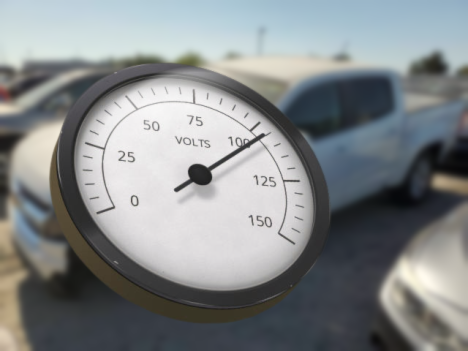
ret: 105,V
